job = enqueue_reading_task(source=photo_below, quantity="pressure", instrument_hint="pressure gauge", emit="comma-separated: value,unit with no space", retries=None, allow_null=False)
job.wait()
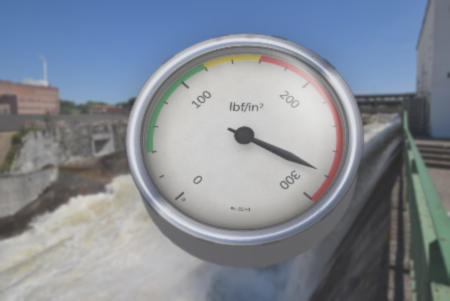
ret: 280,psi
